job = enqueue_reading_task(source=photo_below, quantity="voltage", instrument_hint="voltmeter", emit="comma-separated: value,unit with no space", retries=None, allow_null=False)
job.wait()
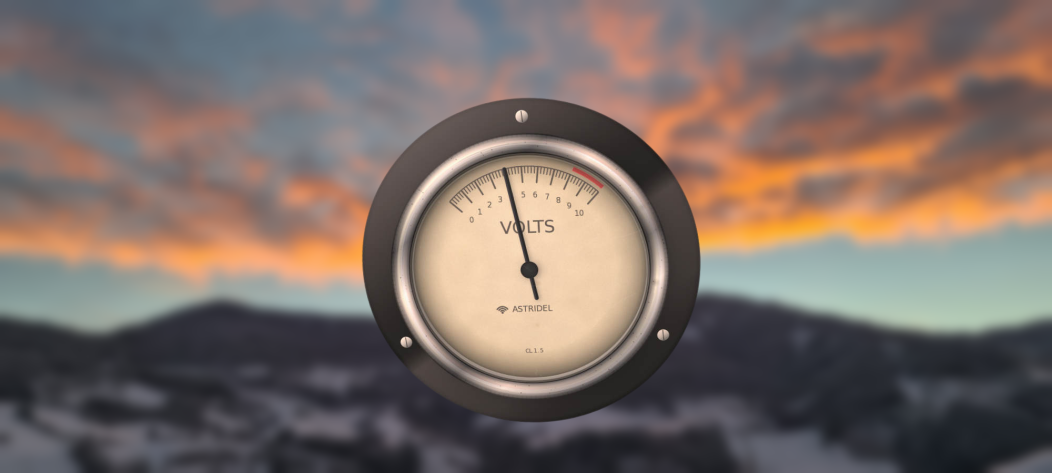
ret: 4,V
